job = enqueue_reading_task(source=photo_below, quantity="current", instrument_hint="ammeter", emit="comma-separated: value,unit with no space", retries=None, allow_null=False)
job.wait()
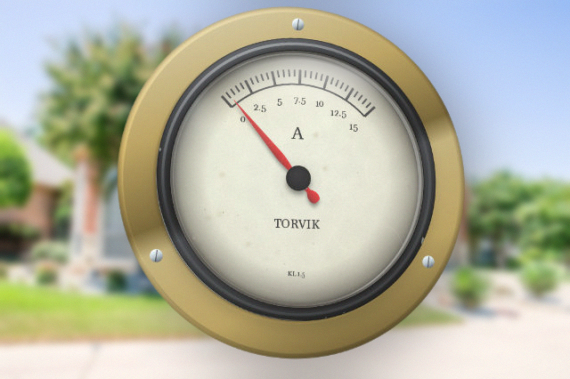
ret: 0.5,A
